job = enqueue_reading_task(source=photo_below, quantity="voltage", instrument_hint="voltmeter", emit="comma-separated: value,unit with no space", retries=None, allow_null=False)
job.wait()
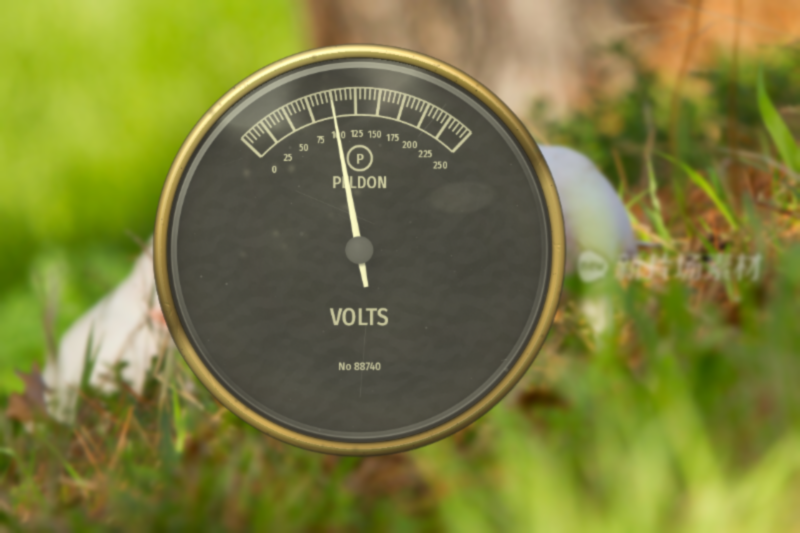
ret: 100,V
